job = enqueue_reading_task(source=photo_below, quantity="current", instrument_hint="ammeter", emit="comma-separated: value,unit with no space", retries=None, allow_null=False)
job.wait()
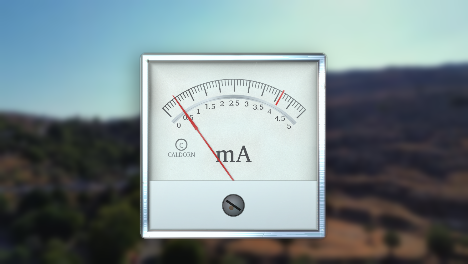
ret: 0.5,mA
